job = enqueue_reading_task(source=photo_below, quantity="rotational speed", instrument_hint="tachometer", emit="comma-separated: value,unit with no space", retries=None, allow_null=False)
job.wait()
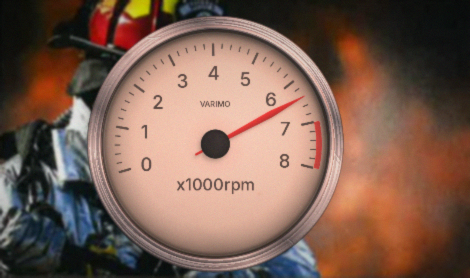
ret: 6400,rpm
